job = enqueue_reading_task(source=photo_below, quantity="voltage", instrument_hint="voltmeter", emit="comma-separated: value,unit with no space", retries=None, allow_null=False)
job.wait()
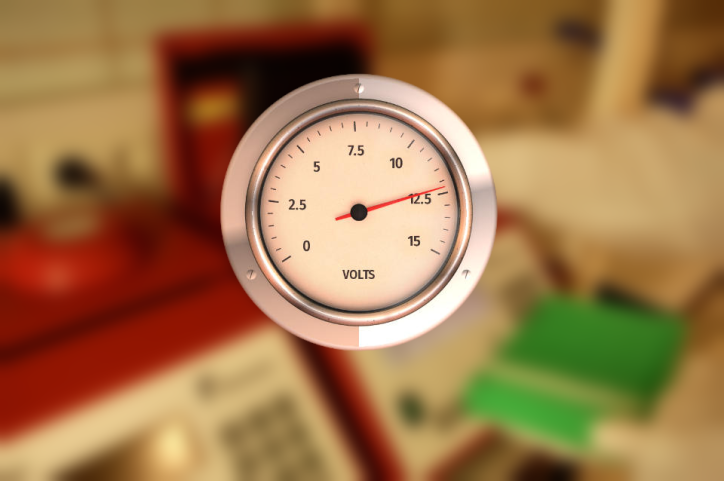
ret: 12.25,V
